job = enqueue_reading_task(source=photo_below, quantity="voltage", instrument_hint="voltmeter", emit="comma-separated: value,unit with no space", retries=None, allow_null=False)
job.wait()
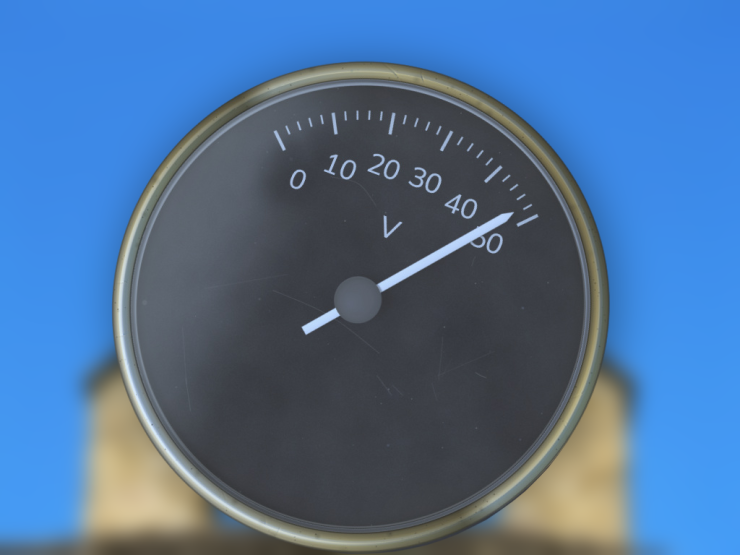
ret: 48,V
